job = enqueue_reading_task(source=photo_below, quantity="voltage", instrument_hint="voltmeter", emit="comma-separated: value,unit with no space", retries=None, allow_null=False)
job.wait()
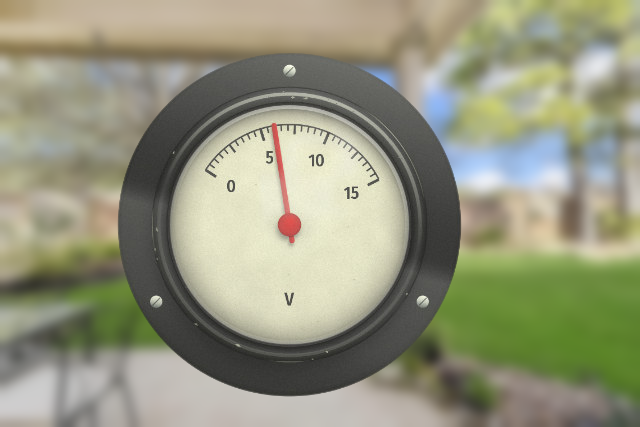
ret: 6,V
